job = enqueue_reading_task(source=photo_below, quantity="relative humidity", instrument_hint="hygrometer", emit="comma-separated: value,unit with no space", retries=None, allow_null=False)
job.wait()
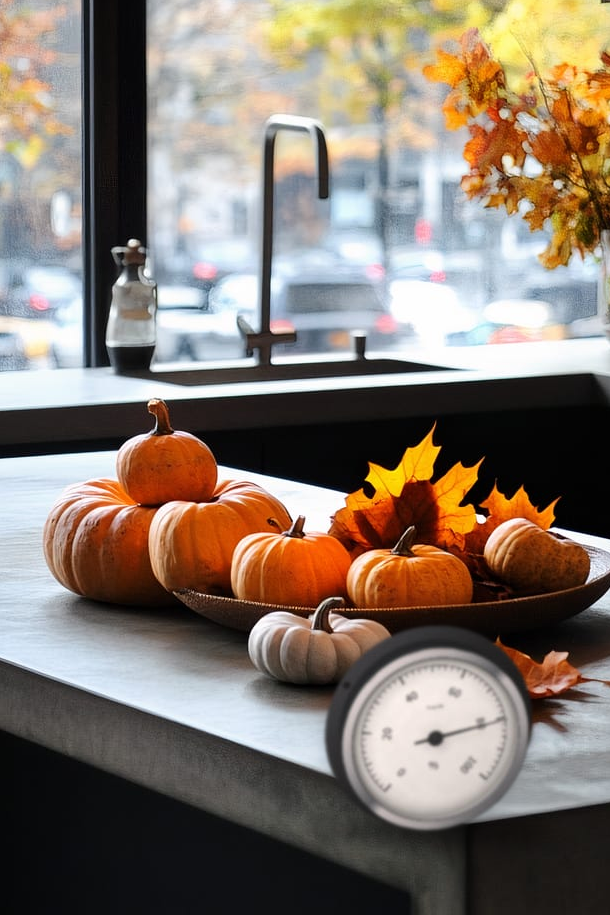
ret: 80,%
